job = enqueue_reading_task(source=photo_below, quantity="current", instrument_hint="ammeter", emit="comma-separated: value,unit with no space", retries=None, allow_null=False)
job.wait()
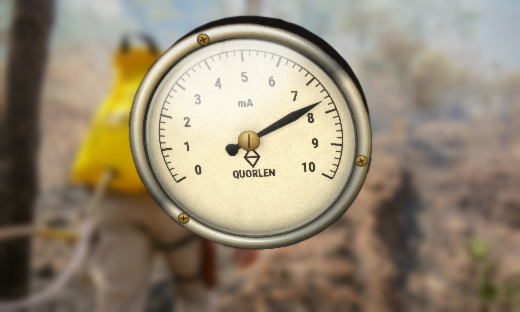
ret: 7.6,mA
